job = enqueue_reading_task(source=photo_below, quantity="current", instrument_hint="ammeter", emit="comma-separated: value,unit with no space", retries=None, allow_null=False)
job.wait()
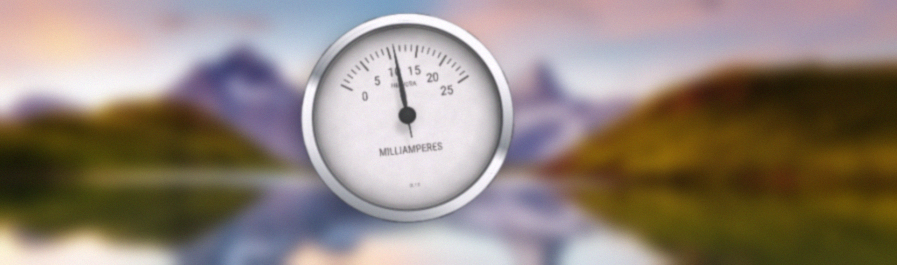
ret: 11,mA
